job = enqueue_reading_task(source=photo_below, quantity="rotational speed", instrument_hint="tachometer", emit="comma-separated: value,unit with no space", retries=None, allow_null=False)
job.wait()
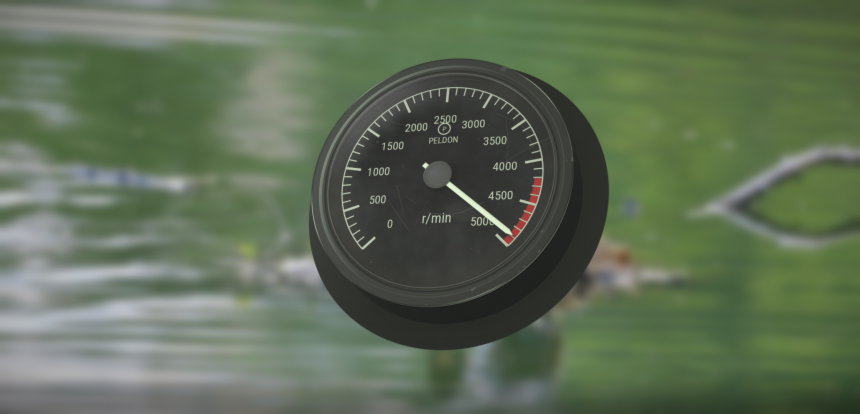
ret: 4900,rpm
